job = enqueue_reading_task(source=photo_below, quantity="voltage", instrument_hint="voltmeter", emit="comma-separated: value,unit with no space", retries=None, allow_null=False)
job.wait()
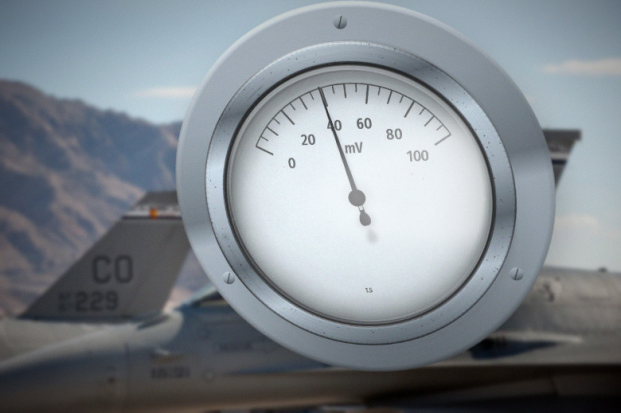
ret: 40,mV
